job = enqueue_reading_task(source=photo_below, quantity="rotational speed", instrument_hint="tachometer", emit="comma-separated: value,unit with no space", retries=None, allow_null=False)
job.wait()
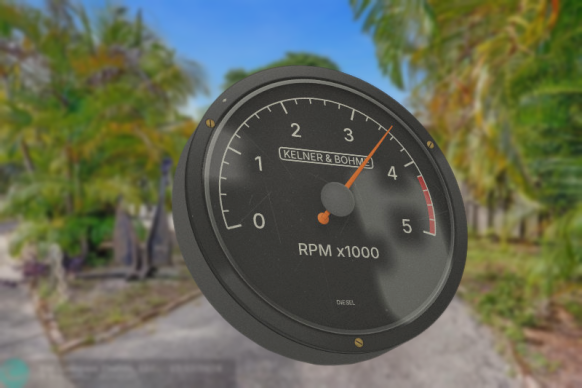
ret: 3500,rpm
